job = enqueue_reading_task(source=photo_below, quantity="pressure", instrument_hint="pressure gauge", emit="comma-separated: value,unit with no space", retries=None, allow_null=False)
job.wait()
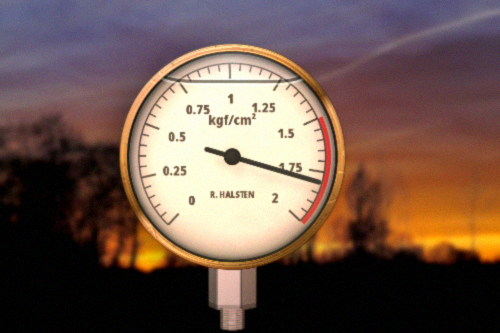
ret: 1.8,kg/cm²
